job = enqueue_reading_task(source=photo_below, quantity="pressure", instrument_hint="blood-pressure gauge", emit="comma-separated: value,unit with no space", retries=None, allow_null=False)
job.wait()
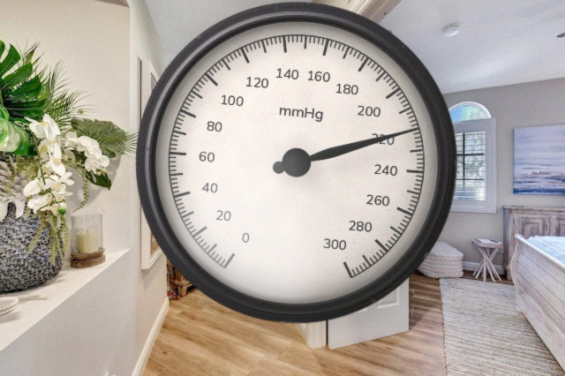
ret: 220,mmHg
